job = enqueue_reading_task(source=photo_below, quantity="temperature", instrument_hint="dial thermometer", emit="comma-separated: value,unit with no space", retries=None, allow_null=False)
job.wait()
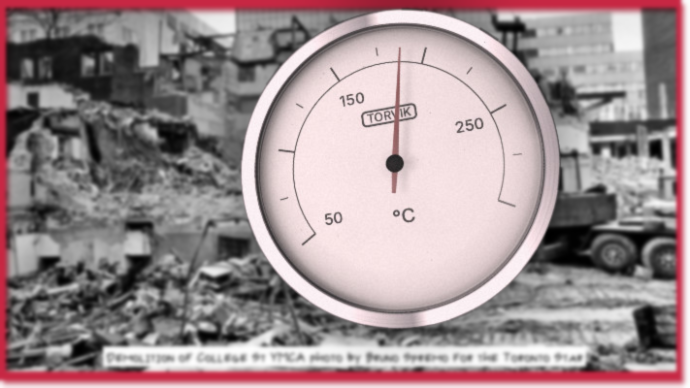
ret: 187.5,°C
